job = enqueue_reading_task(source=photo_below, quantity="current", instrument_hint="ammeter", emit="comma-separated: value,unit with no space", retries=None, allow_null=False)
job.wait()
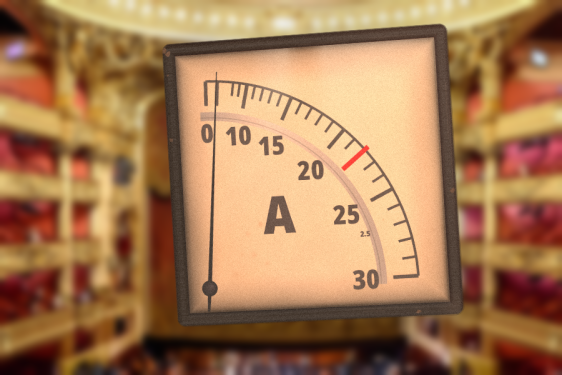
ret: 5,A
